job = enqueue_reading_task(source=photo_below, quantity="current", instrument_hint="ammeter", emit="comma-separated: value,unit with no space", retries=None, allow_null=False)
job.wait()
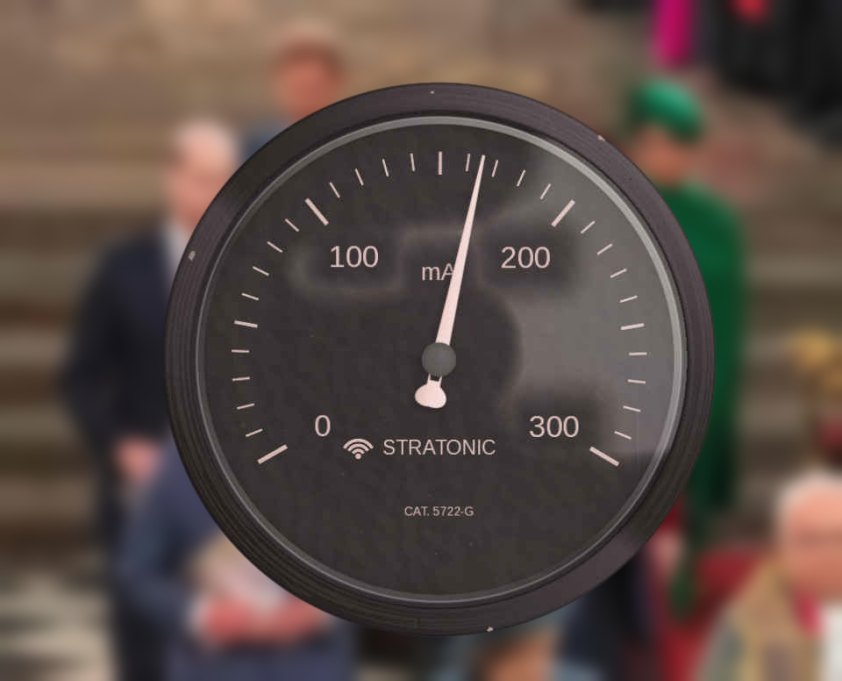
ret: 165,mA
